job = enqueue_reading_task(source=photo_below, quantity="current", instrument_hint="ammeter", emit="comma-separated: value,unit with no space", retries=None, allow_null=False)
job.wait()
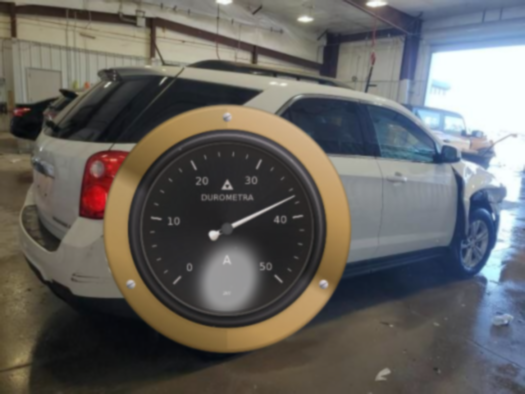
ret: 37,A
